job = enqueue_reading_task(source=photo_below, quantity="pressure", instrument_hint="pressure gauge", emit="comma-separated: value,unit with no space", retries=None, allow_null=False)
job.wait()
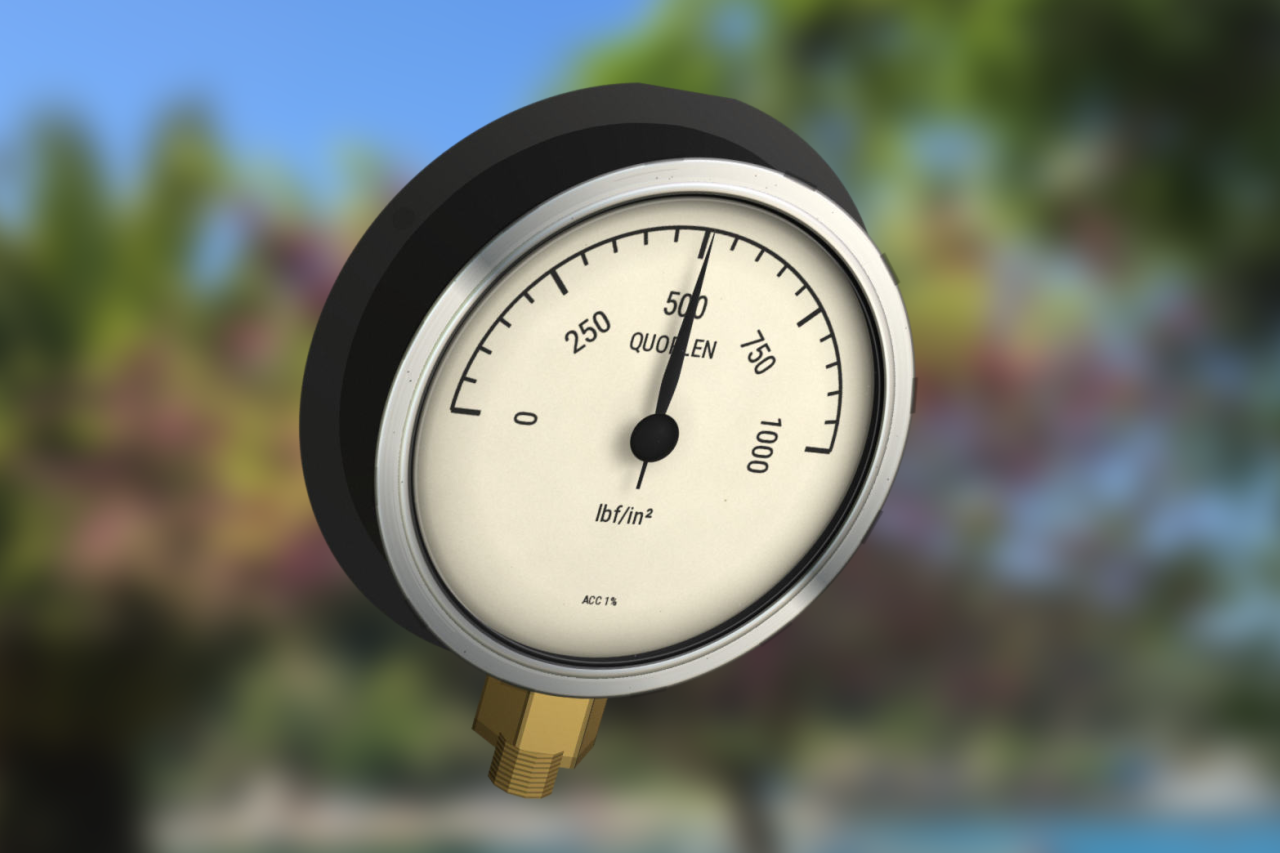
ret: 500,psi
